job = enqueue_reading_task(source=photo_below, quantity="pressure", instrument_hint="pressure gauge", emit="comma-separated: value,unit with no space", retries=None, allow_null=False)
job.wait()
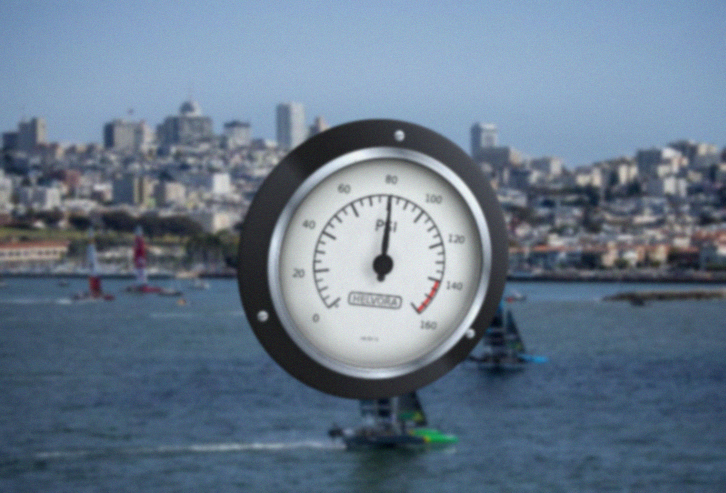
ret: 80,psi
